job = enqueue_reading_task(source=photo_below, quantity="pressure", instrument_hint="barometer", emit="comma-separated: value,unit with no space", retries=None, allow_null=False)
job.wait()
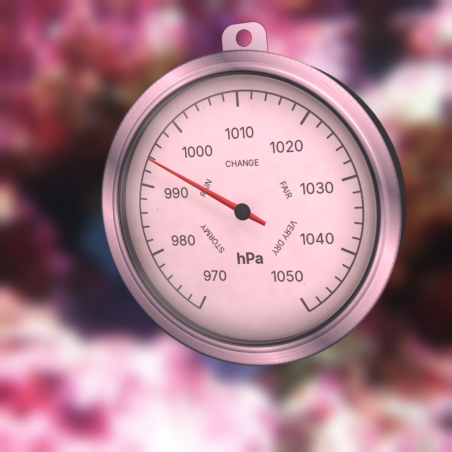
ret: 994,hPa
